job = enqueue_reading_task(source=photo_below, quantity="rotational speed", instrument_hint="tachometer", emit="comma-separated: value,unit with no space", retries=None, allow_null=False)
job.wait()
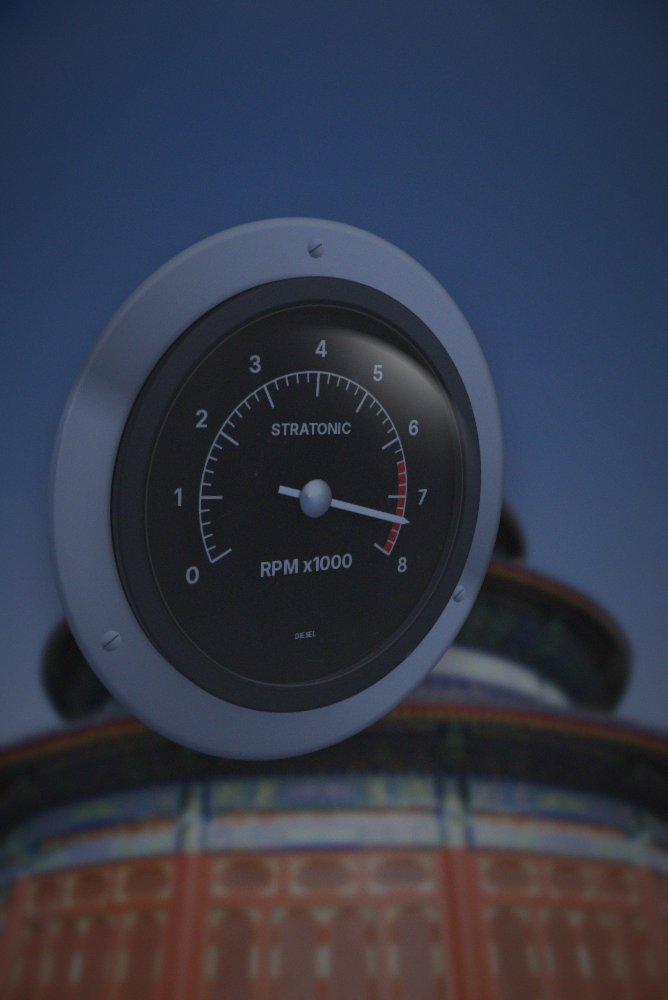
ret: 7400,rpm
